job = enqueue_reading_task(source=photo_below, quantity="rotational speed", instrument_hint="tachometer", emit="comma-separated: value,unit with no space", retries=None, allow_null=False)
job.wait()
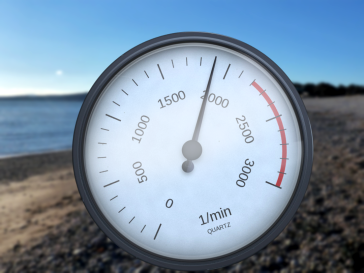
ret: 1900,rpm
